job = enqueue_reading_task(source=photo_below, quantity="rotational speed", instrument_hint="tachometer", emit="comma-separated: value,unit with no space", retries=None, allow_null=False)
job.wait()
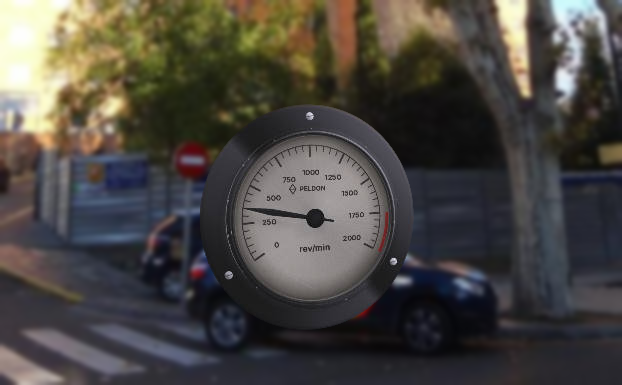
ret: 350,rpm
